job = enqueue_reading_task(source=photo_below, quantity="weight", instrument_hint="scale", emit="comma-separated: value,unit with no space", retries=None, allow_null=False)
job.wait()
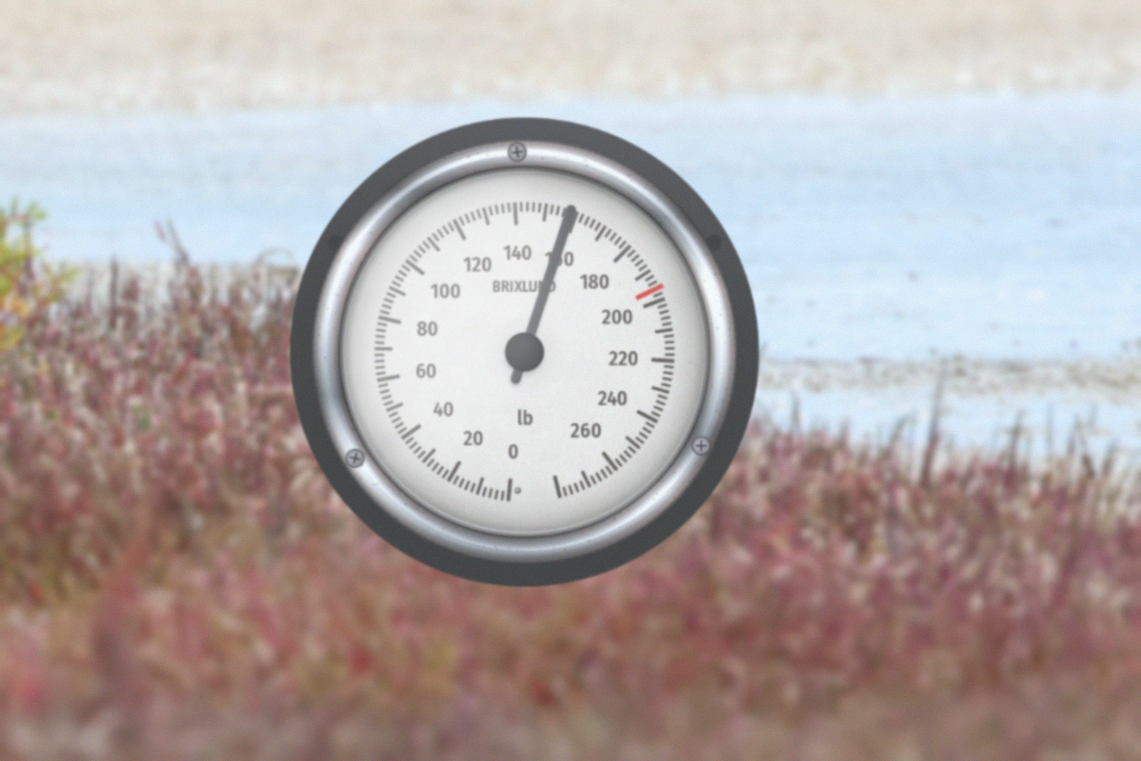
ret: 158,lb
